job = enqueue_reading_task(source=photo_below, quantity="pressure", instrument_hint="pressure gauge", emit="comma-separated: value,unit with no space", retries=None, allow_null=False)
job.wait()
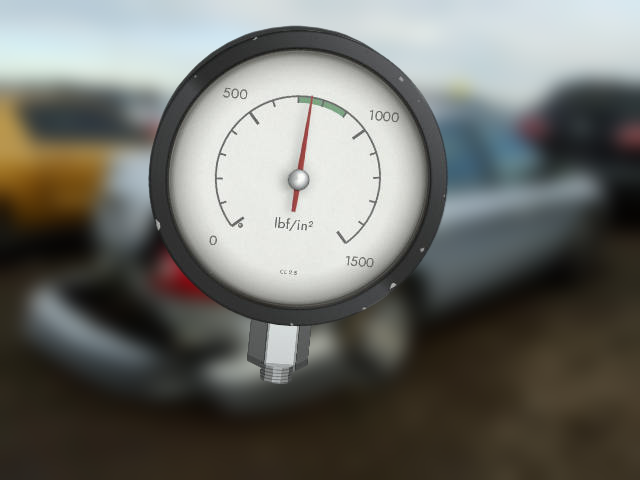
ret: 750,psi
